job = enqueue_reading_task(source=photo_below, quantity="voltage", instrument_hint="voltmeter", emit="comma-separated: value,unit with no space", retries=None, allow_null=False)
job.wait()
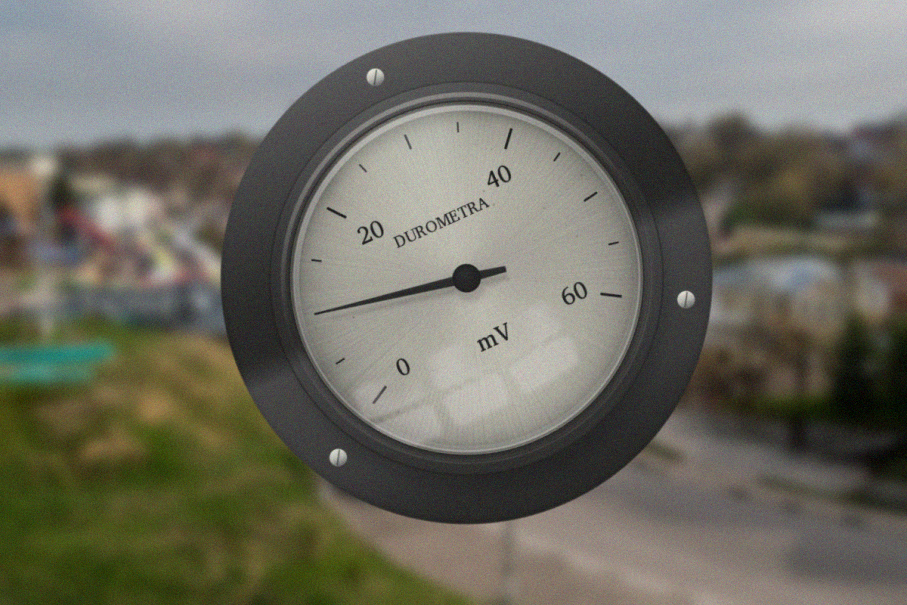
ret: 10,mV
